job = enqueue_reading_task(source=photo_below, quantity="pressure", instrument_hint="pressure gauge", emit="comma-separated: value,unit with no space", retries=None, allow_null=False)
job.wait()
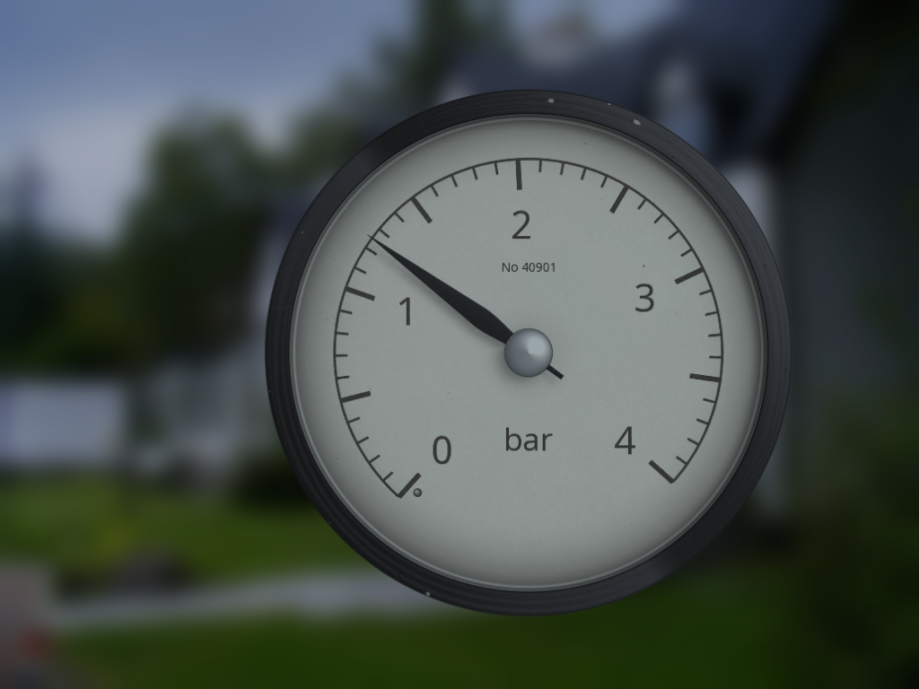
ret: 1.25,bar
